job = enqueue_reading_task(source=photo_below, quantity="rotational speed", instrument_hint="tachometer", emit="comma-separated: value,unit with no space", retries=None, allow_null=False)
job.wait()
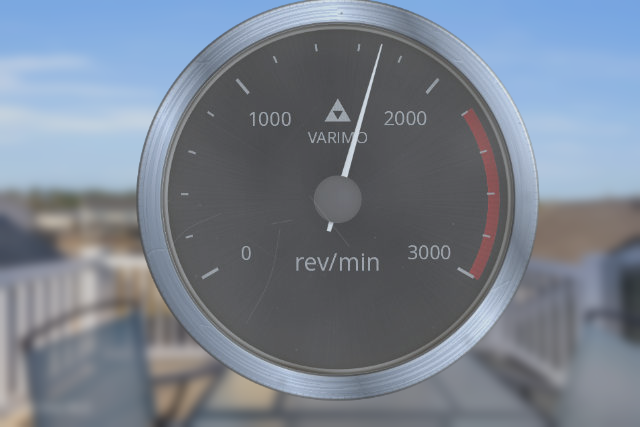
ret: 1700,rpm
